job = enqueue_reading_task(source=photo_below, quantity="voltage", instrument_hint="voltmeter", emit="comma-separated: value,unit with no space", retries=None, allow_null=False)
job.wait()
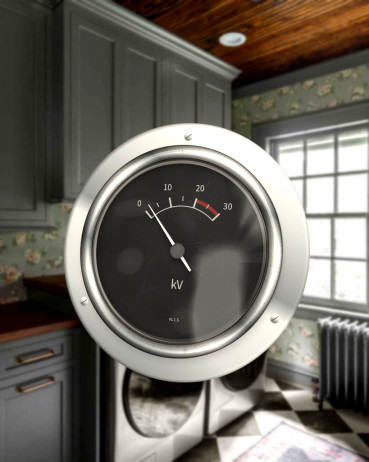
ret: 2.5,kV
